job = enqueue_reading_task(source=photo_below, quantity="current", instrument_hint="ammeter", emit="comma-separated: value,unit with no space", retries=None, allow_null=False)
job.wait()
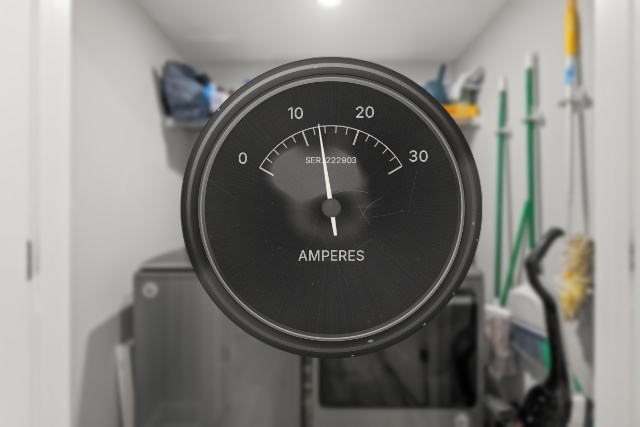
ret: 13,A
